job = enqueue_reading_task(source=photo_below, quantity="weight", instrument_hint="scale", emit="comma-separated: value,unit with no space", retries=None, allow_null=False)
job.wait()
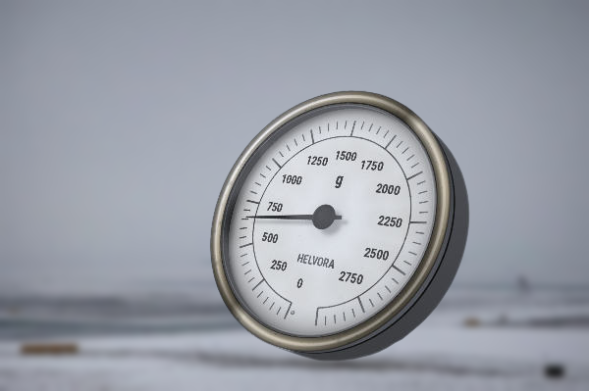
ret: 650,g
